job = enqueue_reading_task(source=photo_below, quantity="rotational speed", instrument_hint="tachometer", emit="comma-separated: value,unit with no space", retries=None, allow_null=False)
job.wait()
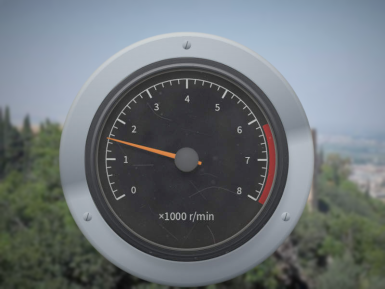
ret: 1500,rpm
